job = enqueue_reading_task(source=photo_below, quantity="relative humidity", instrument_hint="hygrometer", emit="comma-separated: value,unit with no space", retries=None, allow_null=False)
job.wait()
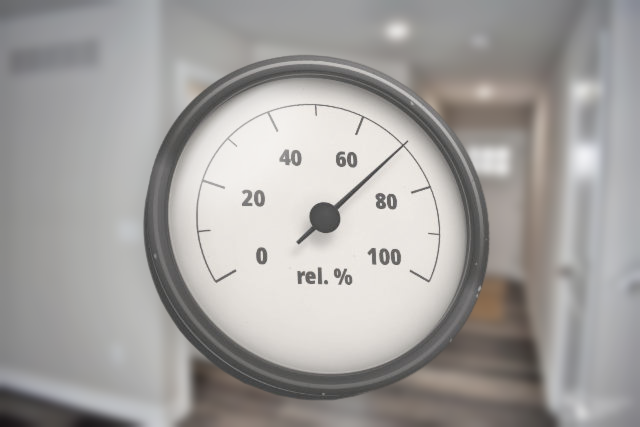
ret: 70,%
